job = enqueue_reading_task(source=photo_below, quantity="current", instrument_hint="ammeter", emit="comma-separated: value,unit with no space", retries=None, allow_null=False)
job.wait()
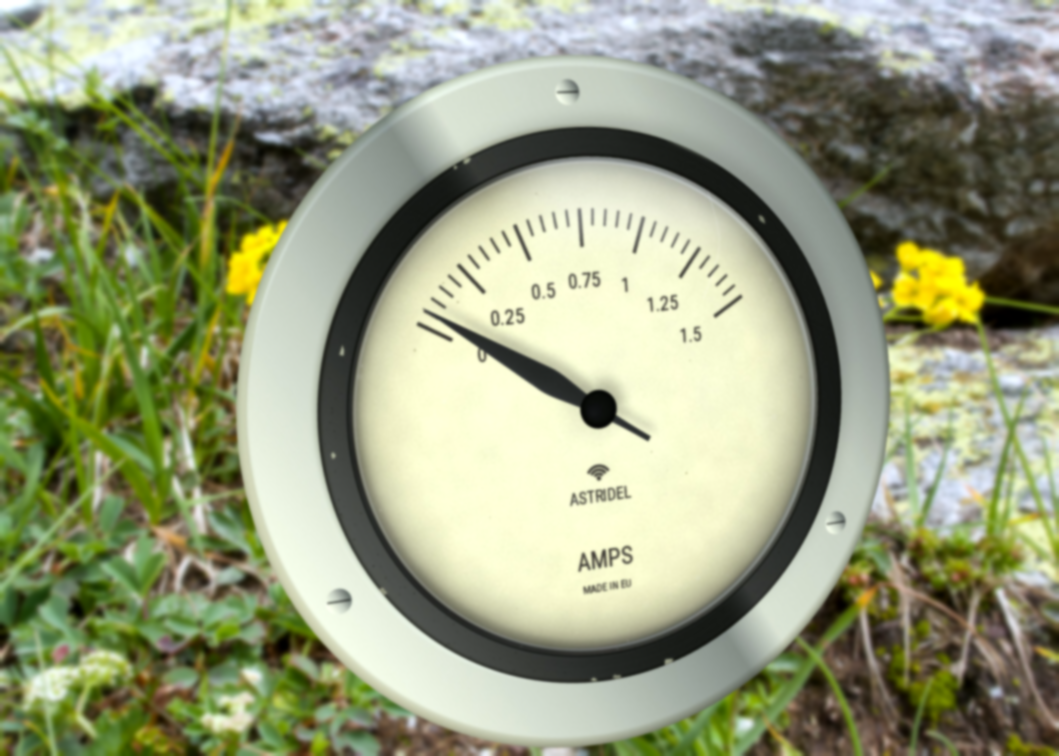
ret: 0.05,A
